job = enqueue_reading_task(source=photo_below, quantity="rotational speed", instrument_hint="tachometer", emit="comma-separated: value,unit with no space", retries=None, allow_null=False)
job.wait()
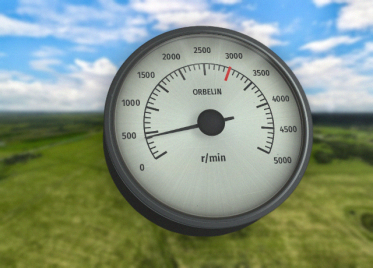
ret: 400,rpm
